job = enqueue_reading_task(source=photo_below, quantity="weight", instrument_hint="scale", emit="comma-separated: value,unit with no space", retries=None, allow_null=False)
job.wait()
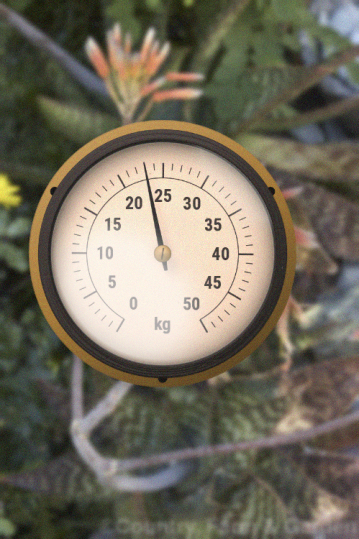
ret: 23,kg
